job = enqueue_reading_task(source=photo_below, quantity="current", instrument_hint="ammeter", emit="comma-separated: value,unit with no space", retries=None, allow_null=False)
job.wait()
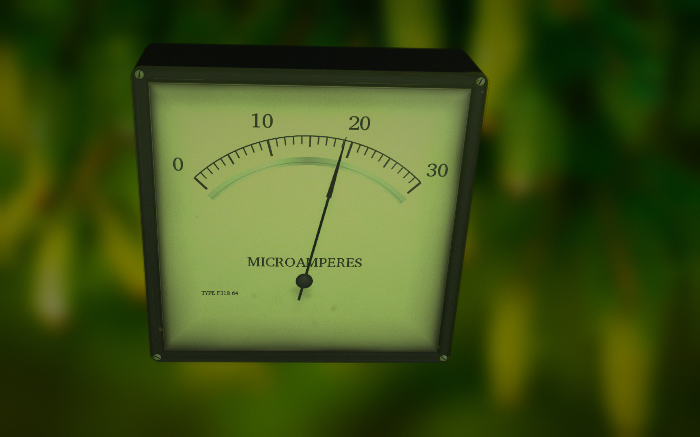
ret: 19,µA
